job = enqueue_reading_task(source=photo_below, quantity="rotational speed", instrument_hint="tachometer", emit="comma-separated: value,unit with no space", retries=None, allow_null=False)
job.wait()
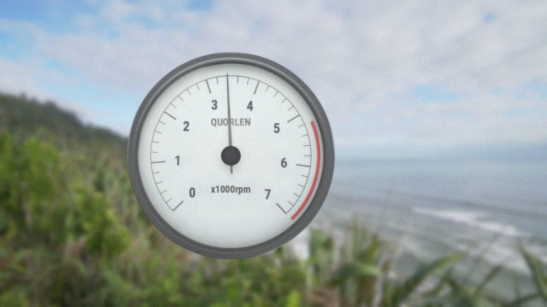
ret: 3400,rpm
